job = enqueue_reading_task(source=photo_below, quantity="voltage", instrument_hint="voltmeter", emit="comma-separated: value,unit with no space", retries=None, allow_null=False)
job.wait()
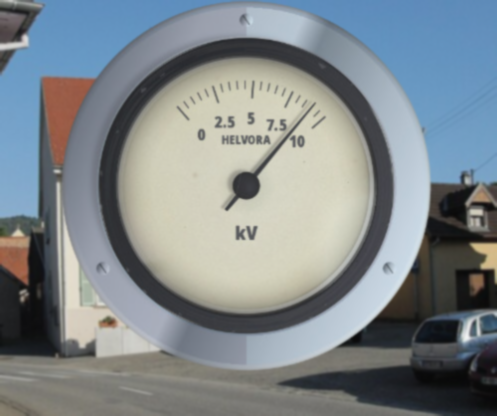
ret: 9,kV
